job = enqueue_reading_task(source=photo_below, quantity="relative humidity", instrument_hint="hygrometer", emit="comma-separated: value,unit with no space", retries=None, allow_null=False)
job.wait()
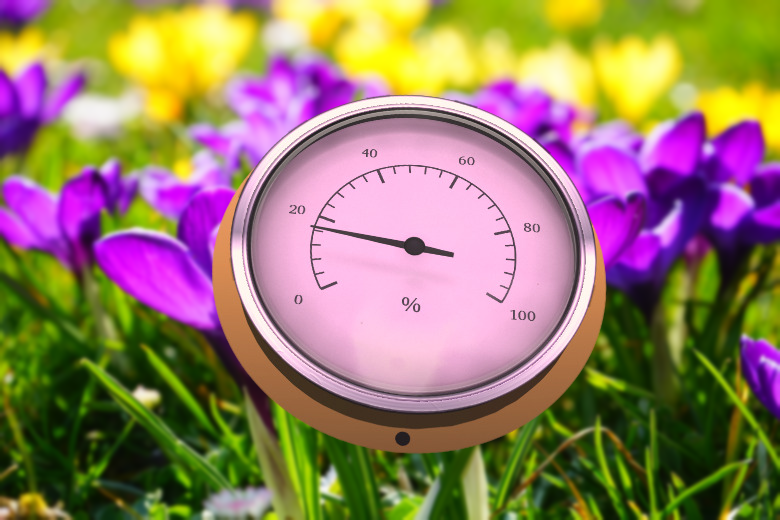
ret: 16,%
